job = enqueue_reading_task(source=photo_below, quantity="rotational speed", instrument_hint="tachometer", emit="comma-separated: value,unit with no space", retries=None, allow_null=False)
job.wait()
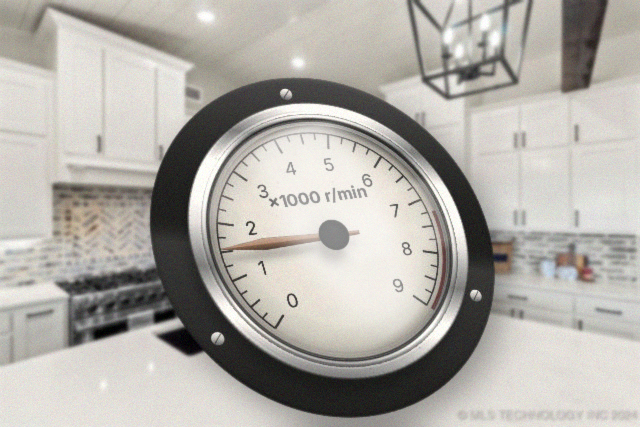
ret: 1500,rpm
